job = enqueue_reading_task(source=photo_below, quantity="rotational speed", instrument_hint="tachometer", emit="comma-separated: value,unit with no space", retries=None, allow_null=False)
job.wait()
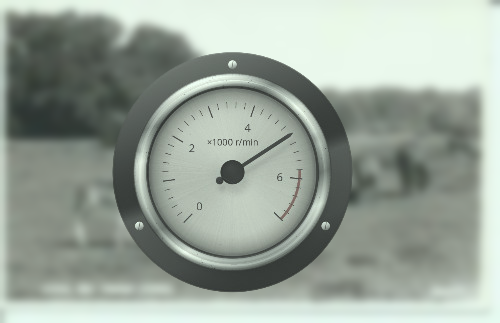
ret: 5000,rpm
